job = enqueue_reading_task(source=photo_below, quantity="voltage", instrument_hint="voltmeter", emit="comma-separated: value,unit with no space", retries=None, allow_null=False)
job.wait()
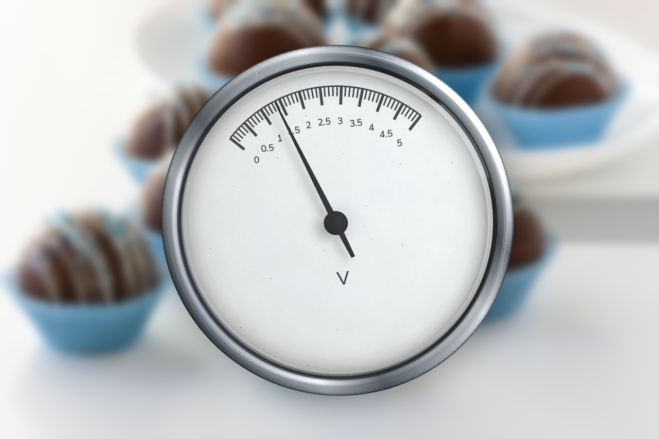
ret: 1.4,V
